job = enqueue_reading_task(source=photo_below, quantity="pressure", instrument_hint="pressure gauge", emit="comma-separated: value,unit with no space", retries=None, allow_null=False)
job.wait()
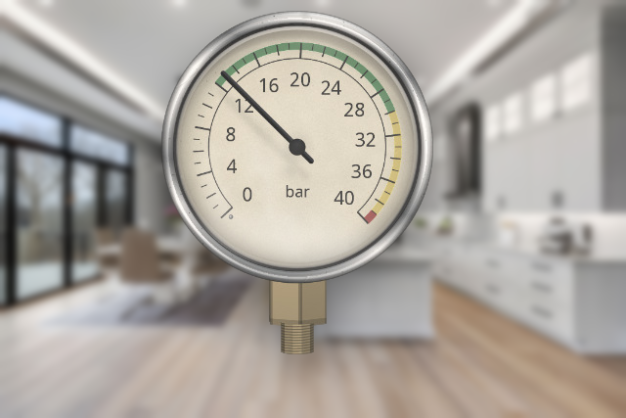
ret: 13,bar
